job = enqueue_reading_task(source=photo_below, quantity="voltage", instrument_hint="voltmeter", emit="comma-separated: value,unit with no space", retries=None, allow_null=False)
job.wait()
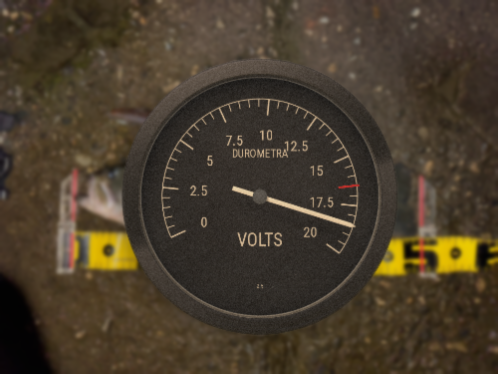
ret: 18.5,V
